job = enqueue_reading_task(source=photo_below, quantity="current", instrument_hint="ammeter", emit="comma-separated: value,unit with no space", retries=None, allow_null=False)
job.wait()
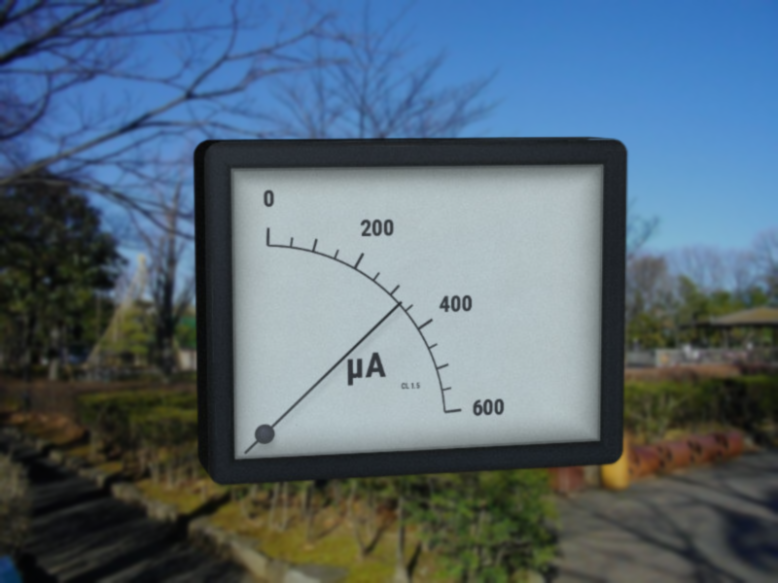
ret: 325,µA
